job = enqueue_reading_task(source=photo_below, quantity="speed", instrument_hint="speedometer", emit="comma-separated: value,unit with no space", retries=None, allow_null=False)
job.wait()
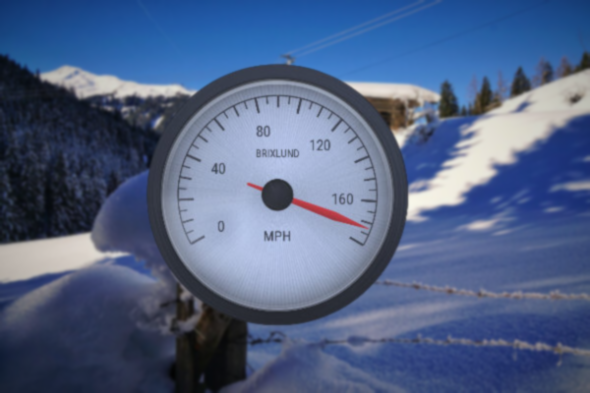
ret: 172.5,mph
